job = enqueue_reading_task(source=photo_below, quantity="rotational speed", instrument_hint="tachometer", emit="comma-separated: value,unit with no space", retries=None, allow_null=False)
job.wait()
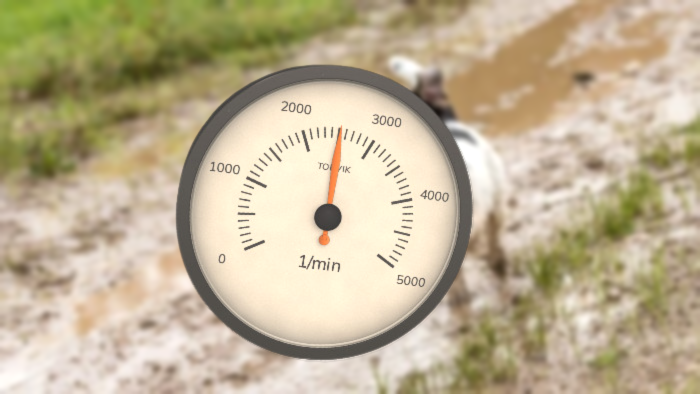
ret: 2500,rpm
